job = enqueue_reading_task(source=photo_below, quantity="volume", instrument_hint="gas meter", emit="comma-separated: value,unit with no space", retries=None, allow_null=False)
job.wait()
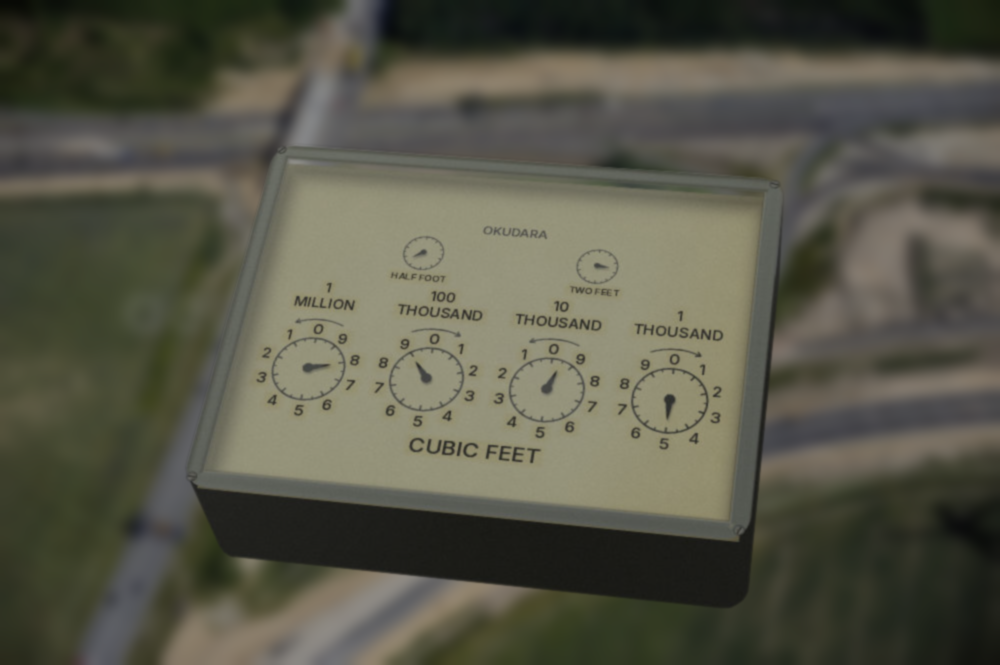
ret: 789500,ft³
